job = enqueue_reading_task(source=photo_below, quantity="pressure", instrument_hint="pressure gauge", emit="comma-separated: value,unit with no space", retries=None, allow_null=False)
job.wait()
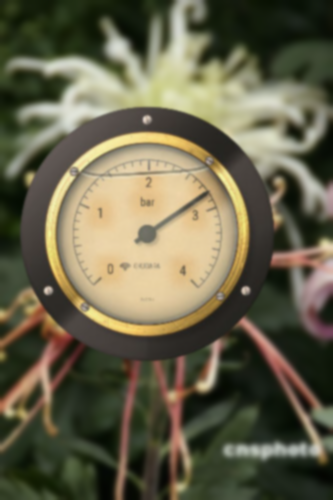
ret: 2.8,bar
